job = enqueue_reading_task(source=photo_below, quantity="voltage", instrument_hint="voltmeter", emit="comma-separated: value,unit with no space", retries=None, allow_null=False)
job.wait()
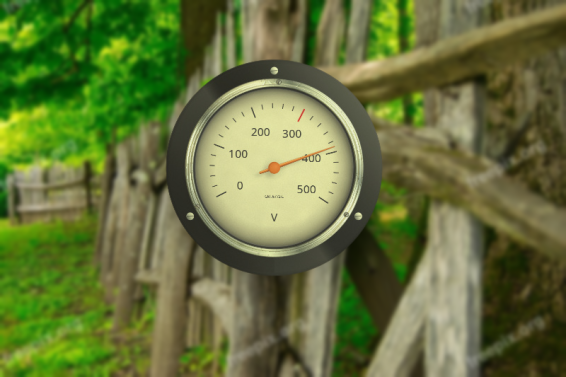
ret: 390,V
